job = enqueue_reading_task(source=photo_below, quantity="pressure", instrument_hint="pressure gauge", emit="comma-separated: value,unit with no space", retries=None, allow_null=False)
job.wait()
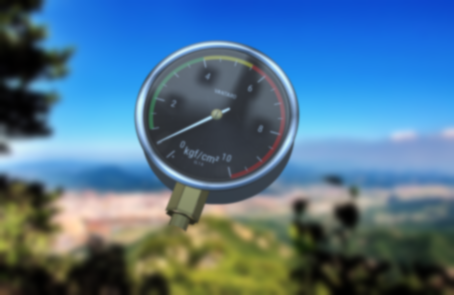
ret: 0.5,kg/cm²
